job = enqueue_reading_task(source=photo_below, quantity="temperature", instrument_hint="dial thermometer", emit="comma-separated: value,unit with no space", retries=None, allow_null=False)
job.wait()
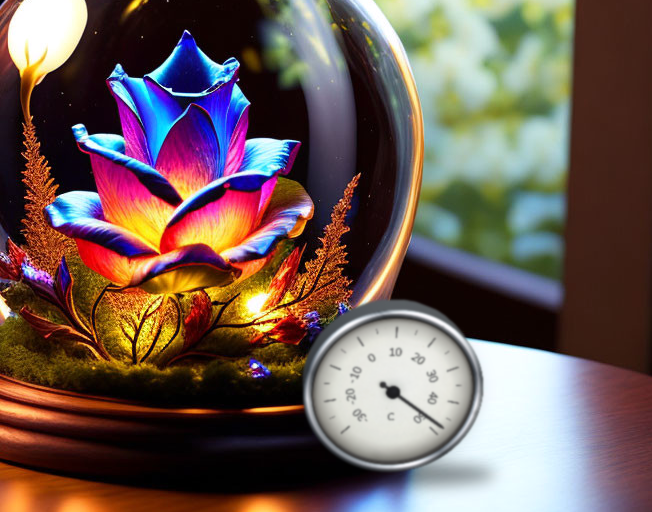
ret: 47.5,°C
